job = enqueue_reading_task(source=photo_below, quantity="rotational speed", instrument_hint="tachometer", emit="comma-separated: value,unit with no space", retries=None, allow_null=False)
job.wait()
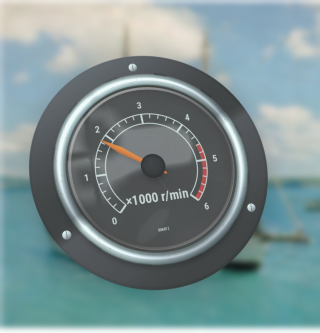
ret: 1800,rpm
